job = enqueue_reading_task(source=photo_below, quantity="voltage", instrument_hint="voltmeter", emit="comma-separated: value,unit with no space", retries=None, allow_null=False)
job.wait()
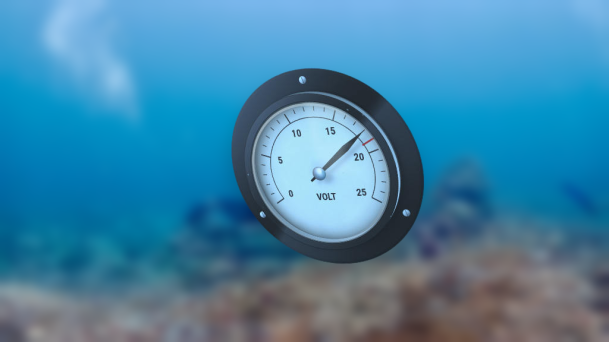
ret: 18,V
